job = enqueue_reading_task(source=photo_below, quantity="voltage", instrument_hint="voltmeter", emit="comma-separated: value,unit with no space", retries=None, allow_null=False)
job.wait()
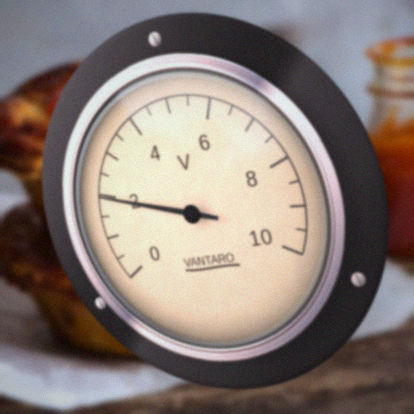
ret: 2,V
